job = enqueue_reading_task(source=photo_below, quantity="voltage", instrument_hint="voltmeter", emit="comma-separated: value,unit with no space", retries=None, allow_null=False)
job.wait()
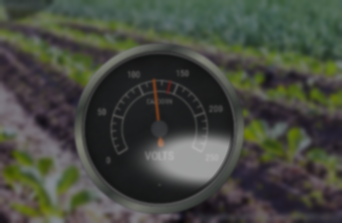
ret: 120,V
